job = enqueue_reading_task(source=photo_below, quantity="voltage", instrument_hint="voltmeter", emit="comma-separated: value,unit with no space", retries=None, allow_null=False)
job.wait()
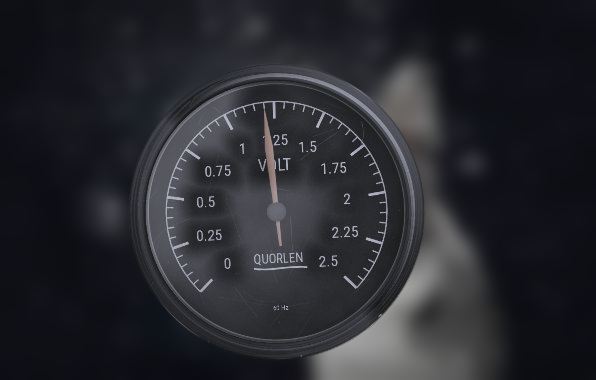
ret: 1.2,V
